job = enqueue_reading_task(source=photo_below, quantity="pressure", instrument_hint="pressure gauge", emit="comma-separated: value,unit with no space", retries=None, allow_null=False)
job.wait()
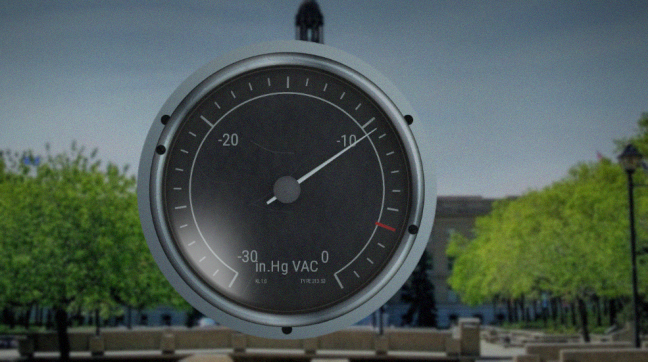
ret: -9.5,inHg
